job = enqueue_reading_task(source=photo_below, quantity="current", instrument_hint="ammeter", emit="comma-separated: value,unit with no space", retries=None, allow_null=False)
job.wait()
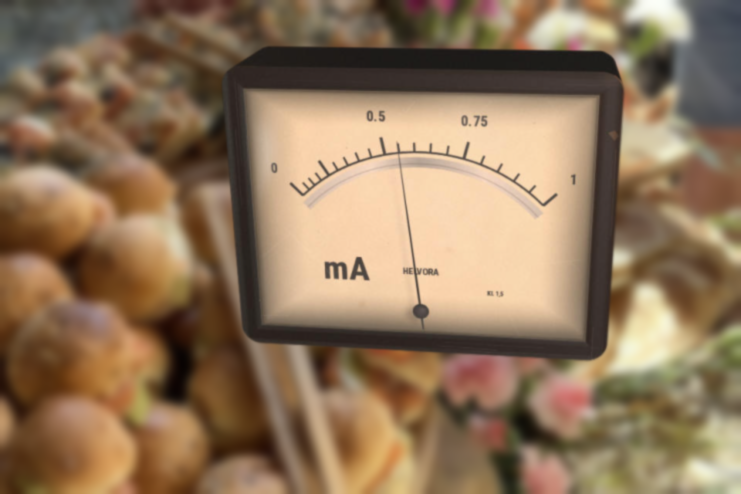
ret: 0.55,mA
